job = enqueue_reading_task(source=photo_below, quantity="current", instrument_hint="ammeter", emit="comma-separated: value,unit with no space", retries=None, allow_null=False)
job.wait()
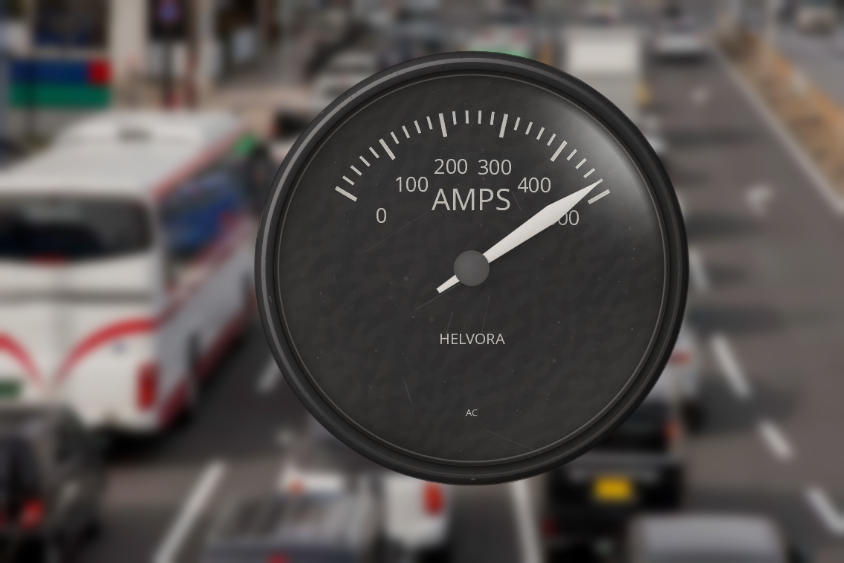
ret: 480,A
